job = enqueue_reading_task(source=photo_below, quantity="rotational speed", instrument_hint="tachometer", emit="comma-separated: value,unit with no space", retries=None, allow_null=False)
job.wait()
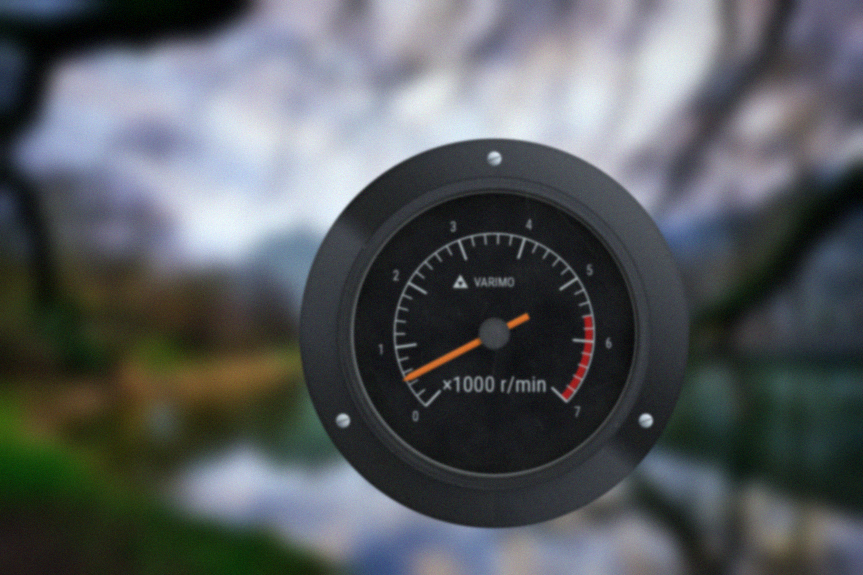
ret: 500,rpm
